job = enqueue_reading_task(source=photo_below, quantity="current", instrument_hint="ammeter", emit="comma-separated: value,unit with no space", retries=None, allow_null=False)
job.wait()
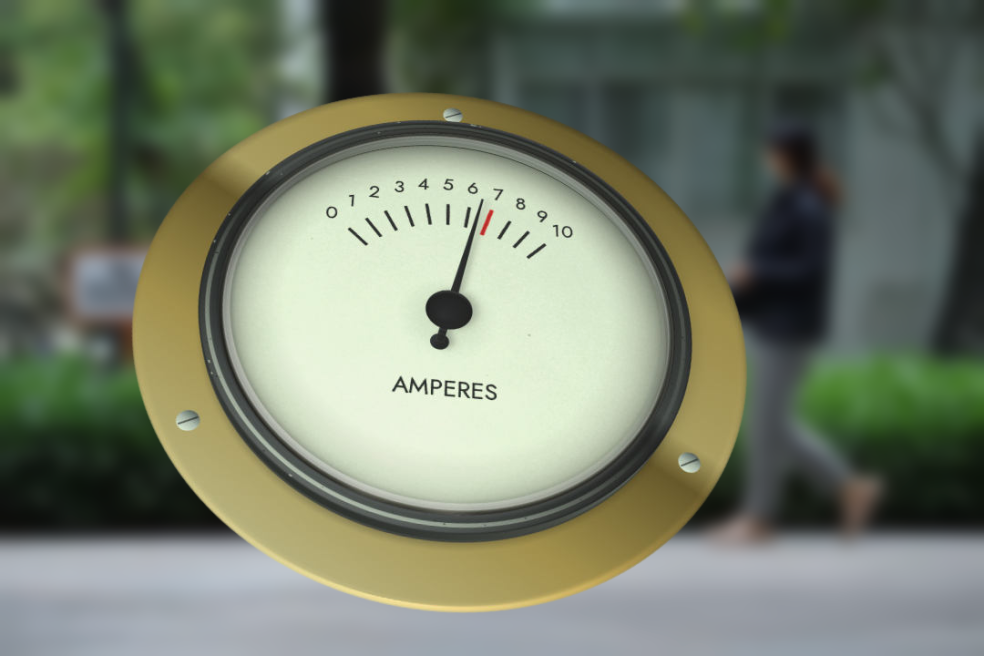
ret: 6.5,A
